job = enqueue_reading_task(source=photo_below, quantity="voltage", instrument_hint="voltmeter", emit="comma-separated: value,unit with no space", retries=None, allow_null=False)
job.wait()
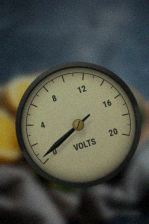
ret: 0.5,V
